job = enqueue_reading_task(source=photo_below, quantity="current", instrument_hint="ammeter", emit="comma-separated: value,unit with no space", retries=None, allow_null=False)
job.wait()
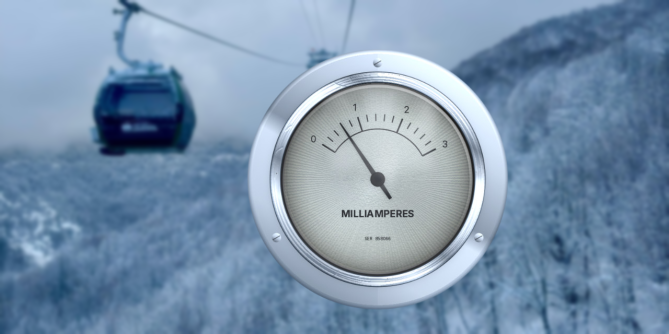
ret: 0.6,mA
